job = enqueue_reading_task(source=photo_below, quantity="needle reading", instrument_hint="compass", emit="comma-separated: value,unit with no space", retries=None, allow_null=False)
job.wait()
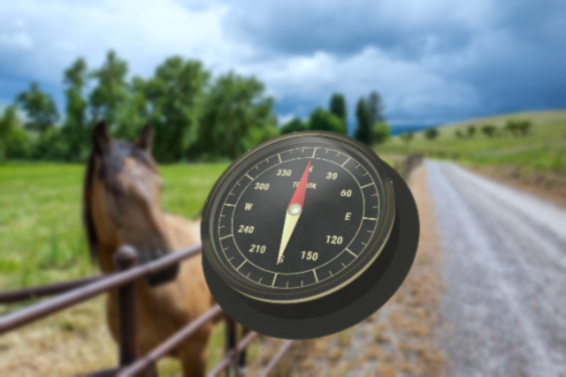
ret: 0,°
